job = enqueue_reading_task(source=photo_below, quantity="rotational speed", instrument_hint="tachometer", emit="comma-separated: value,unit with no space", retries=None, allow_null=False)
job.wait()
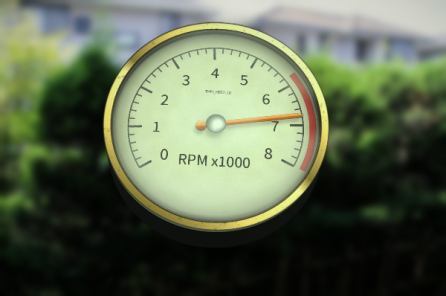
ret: 6800,rpm
